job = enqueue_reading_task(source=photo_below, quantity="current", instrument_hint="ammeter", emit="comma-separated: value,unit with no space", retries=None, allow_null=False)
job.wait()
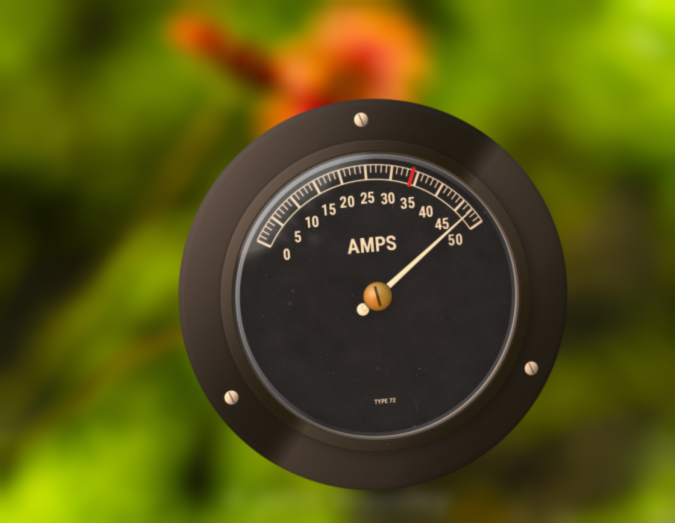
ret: 47,A
